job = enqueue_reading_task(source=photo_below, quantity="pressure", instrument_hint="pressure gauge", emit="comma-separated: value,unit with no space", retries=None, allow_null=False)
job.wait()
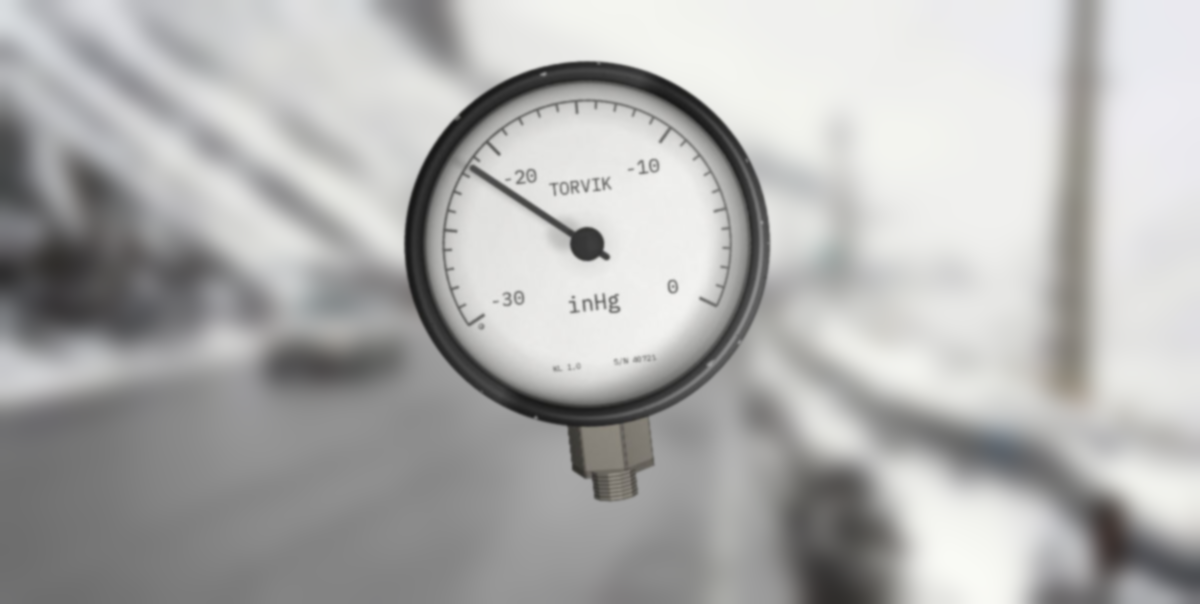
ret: -21.5,inHg
